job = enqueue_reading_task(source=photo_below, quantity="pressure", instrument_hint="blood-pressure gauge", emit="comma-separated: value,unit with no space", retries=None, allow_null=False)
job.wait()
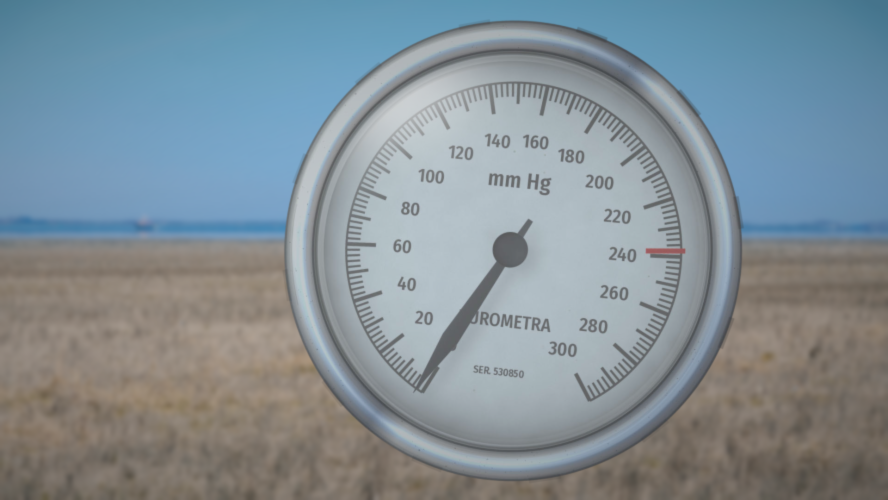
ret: 2,mmHg
